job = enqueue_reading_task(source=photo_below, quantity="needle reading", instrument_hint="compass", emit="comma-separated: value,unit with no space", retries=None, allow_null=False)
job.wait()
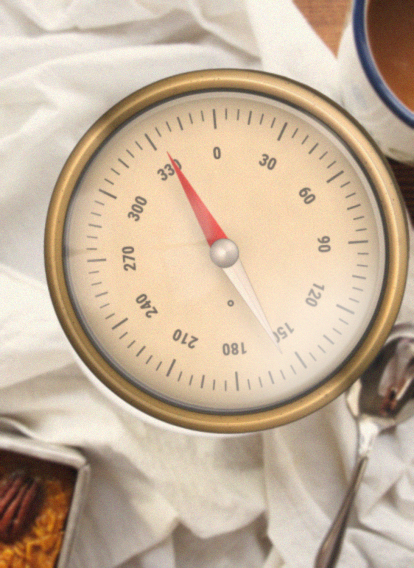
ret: 335,°
